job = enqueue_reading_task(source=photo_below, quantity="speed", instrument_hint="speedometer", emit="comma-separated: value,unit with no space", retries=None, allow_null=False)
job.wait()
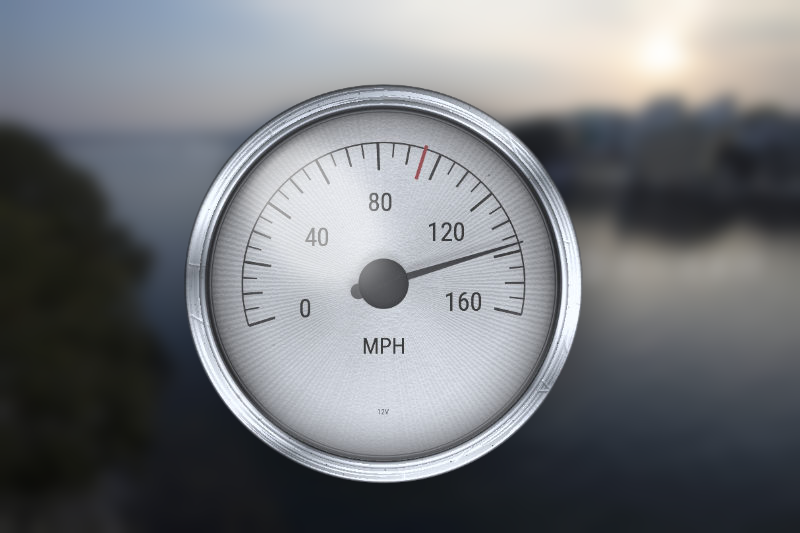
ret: 137.5,mph
